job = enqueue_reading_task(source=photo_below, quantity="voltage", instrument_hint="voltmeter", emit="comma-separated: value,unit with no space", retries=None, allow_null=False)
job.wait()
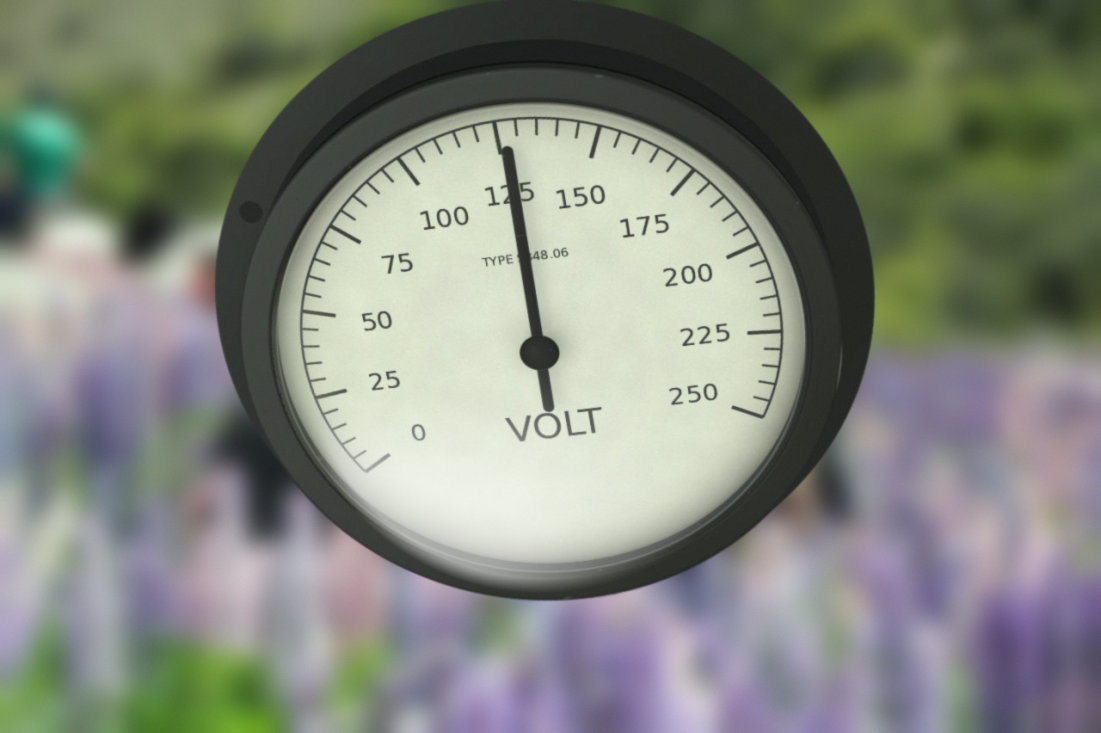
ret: 127.5,V
